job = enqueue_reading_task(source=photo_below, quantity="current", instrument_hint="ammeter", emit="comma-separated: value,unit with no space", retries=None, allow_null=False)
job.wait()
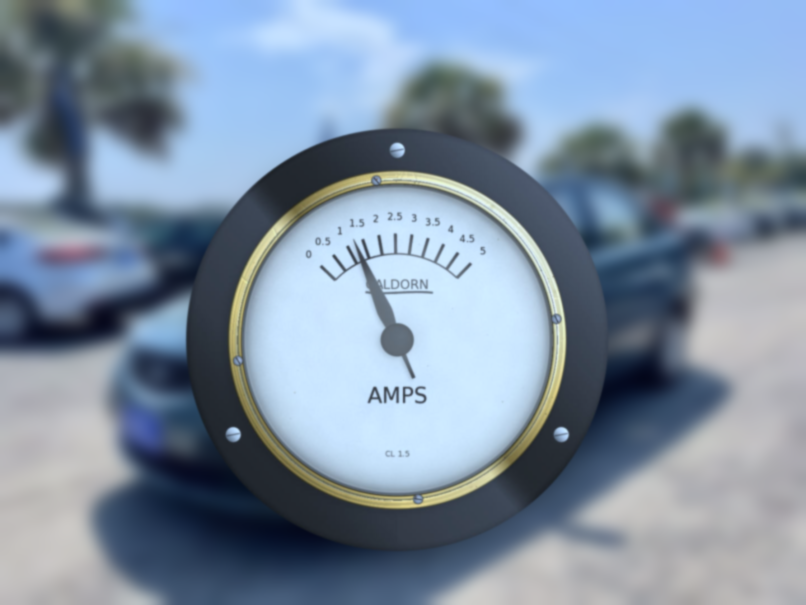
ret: 1.25,A
